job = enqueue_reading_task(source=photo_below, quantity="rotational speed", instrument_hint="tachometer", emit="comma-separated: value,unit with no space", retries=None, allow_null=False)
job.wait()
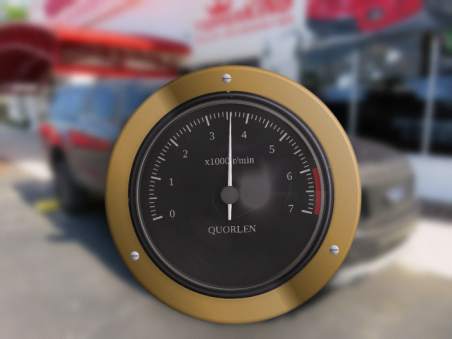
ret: 3600,rpm
